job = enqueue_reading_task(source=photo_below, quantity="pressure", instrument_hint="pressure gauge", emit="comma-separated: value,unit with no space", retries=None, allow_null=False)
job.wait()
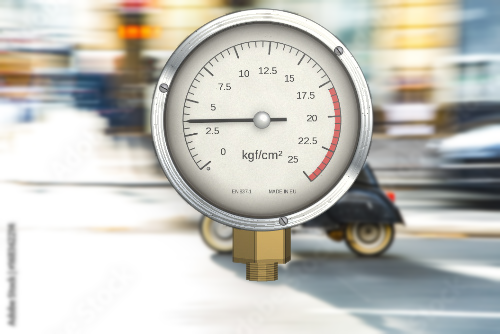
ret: 3.5,kg/cm²
